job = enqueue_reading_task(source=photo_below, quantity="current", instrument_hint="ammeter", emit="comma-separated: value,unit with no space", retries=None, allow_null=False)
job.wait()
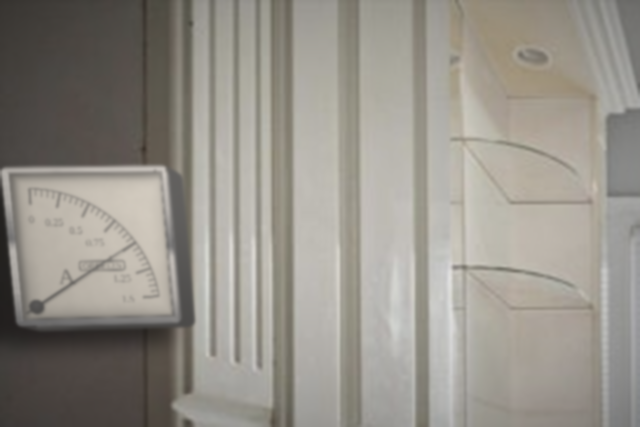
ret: 1,A
